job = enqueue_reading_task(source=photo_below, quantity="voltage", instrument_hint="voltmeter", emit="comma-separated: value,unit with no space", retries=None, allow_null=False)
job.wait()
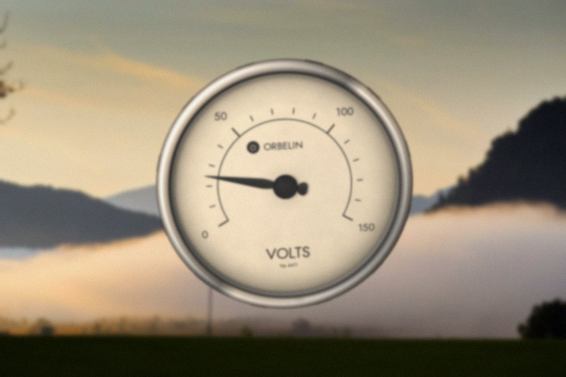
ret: 25,V
